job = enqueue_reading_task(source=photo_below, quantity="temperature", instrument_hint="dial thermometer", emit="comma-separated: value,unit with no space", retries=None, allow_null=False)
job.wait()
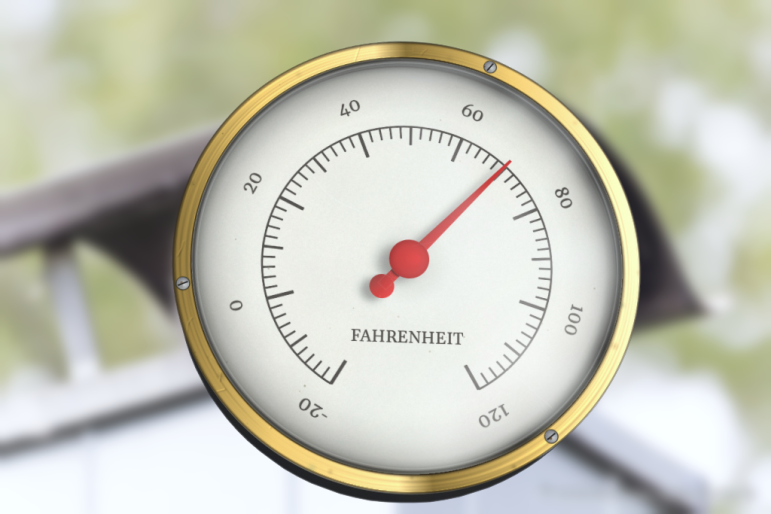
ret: 70,°F
